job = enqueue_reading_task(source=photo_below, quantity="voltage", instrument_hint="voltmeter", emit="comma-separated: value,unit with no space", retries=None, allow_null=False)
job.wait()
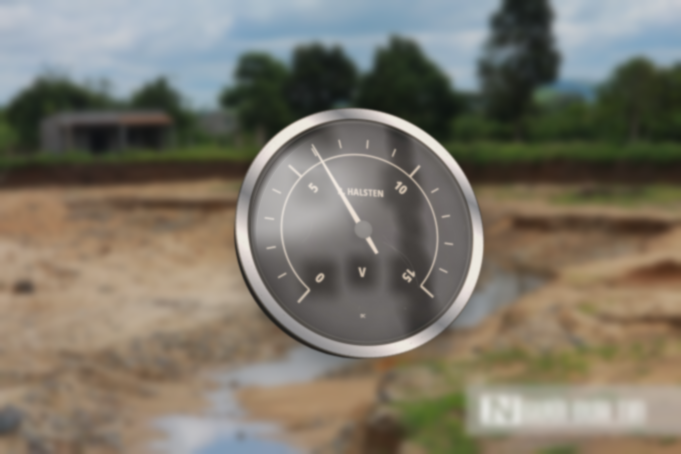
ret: 6,V
